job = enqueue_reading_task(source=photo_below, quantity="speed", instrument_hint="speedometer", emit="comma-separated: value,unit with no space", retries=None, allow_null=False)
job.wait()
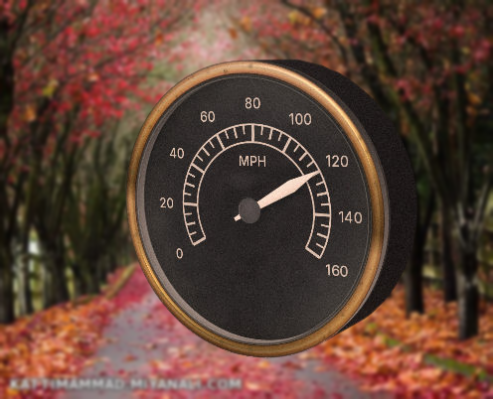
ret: 120,mph
